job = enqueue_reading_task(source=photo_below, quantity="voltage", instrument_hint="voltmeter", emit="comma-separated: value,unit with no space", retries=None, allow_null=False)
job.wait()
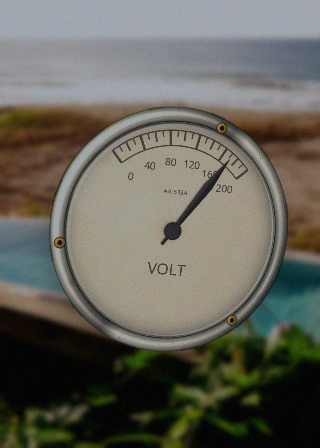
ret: 170,V
